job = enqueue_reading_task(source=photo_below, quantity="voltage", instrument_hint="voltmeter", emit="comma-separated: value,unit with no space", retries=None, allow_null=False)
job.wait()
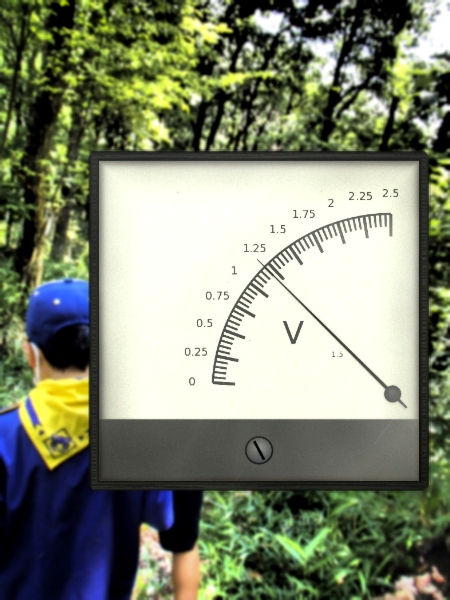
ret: 1.2,V
